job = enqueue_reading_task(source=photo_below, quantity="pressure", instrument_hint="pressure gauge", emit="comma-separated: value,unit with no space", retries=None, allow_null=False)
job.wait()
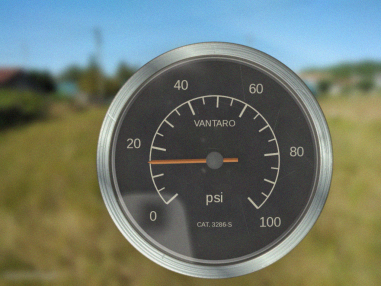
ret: 15,psi
